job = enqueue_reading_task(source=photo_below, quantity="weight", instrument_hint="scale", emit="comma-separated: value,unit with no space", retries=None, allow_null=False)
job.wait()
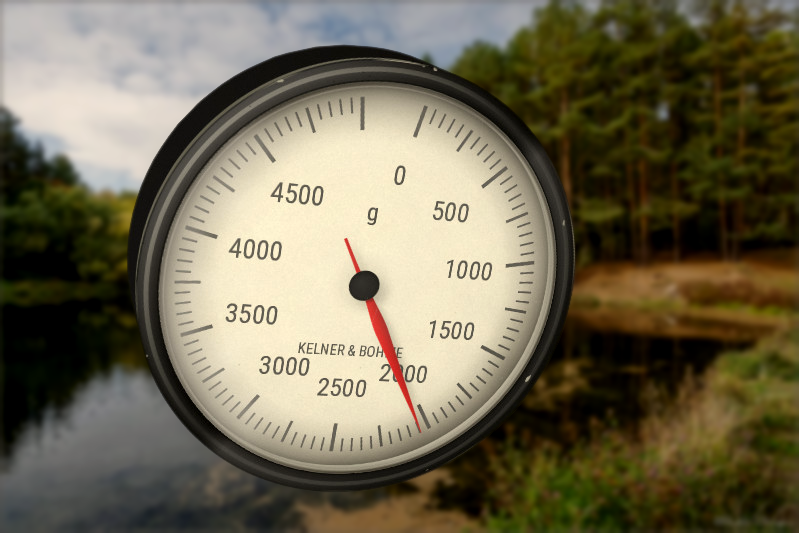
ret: 2050,g
